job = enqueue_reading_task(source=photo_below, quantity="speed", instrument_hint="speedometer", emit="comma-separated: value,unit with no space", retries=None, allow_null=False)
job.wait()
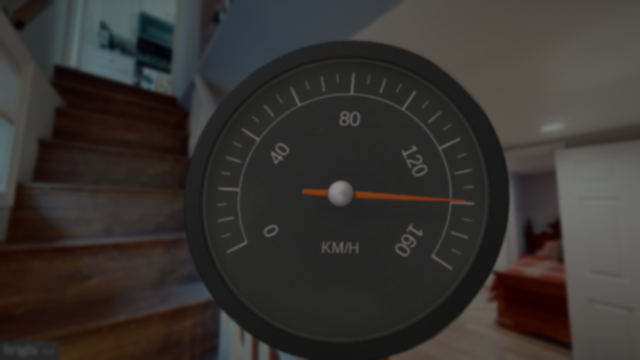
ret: 140,km/h
